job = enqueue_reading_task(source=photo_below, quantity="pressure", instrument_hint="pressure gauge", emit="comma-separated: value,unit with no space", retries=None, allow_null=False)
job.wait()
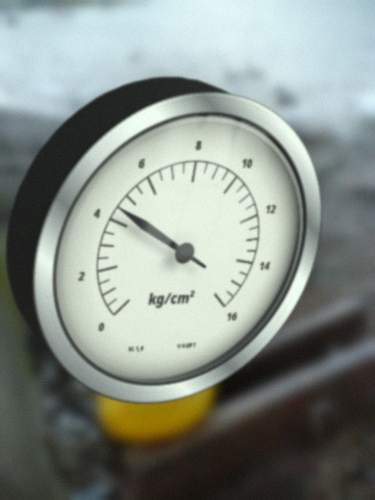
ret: 4.5,kg/cm²
